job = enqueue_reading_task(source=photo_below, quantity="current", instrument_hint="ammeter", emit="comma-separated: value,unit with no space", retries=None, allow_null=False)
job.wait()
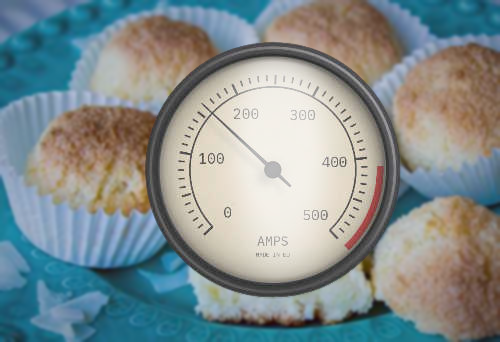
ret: 160,A
